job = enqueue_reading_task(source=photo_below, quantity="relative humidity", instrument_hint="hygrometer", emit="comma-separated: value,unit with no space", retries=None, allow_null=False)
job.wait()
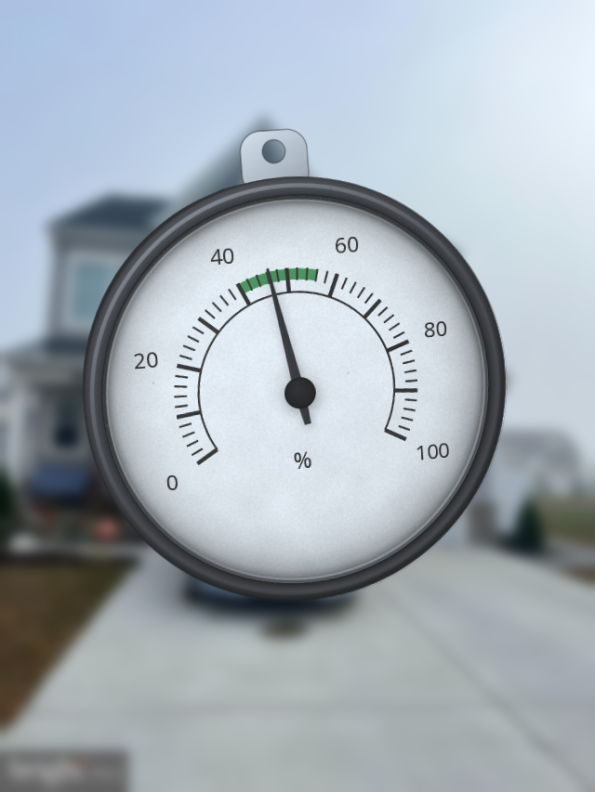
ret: 46,%
